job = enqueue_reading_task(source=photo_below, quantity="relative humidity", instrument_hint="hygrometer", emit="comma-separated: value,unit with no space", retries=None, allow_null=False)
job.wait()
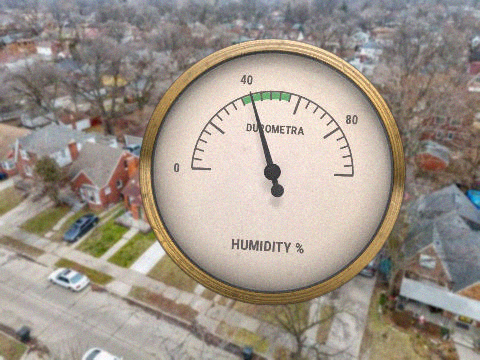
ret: 40,%
